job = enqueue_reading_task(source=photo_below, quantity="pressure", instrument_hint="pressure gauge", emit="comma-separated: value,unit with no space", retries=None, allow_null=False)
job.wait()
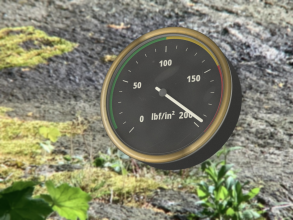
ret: 195,psi
